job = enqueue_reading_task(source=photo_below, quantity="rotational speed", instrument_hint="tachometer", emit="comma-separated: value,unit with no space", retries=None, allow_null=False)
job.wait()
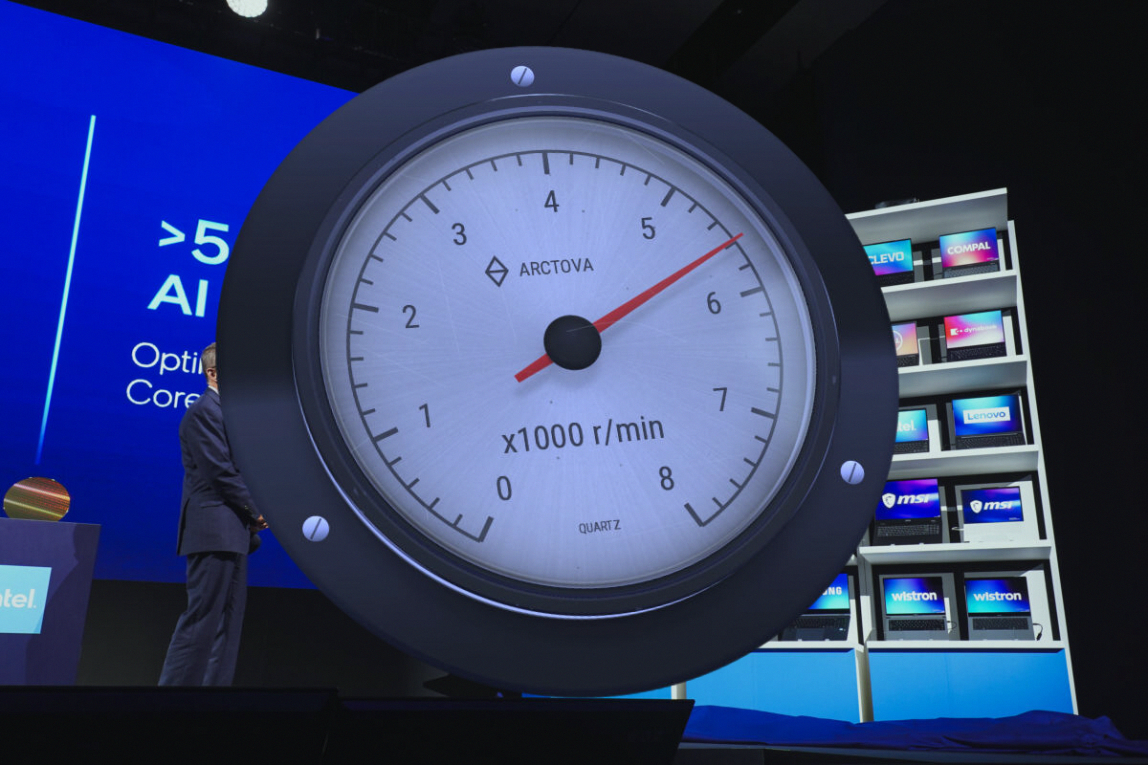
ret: 5600,rpm
